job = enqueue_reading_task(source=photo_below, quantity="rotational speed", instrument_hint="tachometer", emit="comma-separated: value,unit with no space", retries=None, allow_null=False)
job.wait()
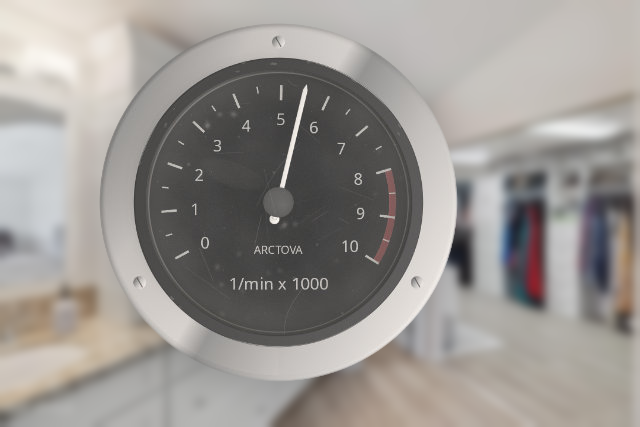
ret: 5500,rpm
